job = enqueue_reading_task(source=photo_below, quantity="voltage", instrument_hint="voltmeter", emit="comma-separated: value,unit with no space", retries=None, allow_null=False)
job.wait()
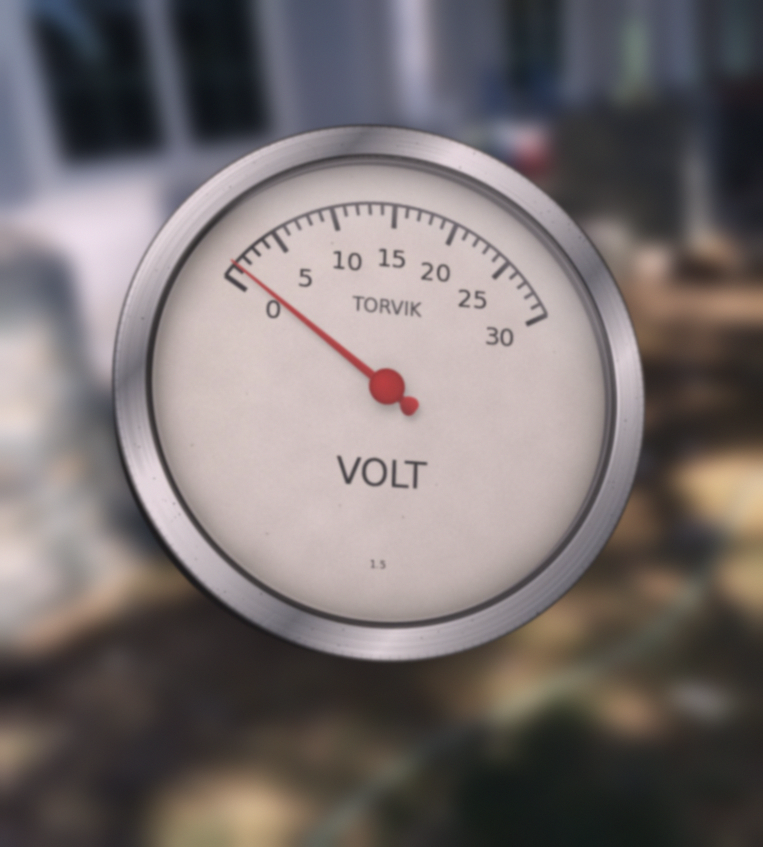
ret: 1,V
